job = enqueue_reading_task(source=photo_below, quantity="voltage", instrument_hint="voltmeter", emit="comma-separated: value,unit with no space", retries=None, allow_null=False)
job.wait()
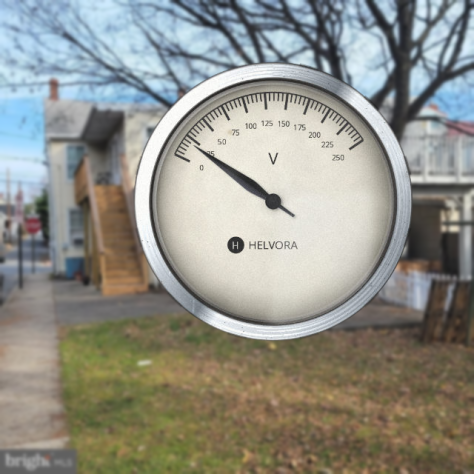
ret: 20,V
